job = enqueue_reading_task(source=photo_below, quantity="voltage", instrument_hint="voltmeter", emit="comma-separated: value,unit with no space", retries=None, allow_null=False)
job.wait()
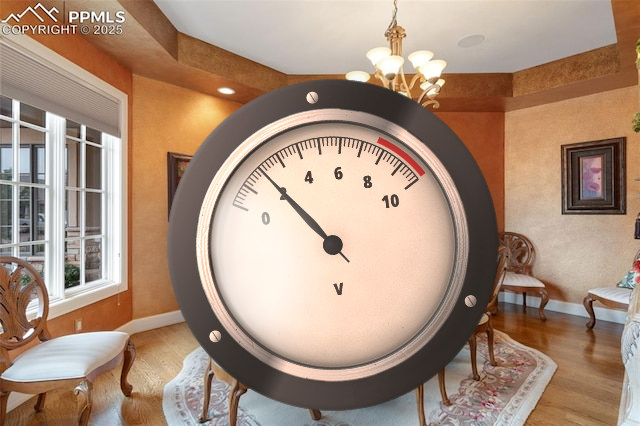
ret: 2,V
